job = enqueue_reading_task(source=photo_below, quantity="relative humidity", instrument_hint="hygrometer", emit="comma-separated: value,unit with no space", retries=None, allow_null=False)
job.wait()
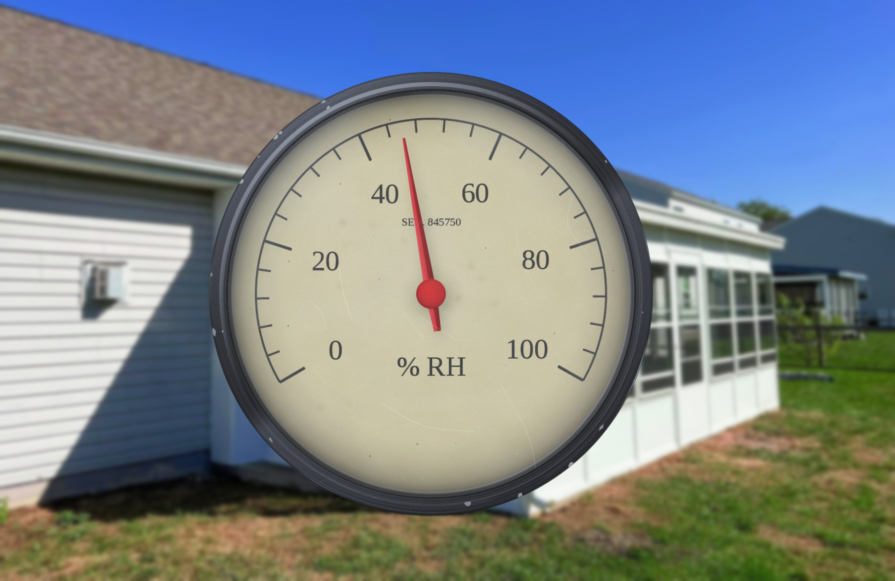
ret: 46,%
